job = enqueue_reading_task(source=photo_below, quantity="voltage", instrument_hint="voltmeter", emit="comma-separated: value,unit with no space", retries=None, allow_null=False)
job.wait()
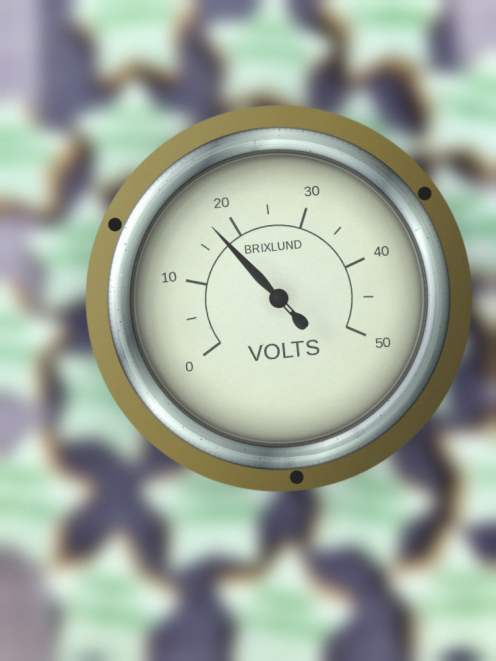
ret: 17.5,V
